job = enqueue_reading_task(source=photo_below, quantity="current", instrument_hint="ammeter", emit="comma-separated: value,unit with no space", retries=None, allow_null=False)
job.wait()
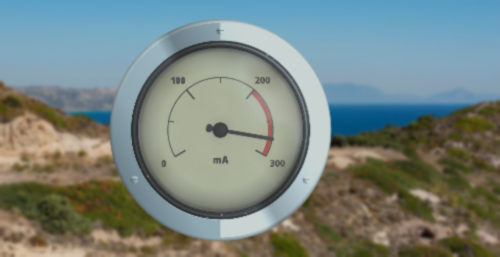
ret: 275,mA
